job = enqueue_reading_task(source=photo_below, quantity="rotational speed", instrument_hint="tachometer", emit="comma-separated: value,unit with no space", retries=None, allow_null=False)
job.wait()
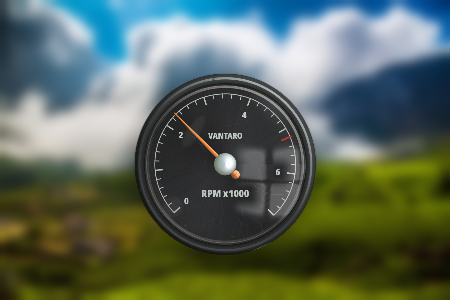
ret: 2300,rpm
